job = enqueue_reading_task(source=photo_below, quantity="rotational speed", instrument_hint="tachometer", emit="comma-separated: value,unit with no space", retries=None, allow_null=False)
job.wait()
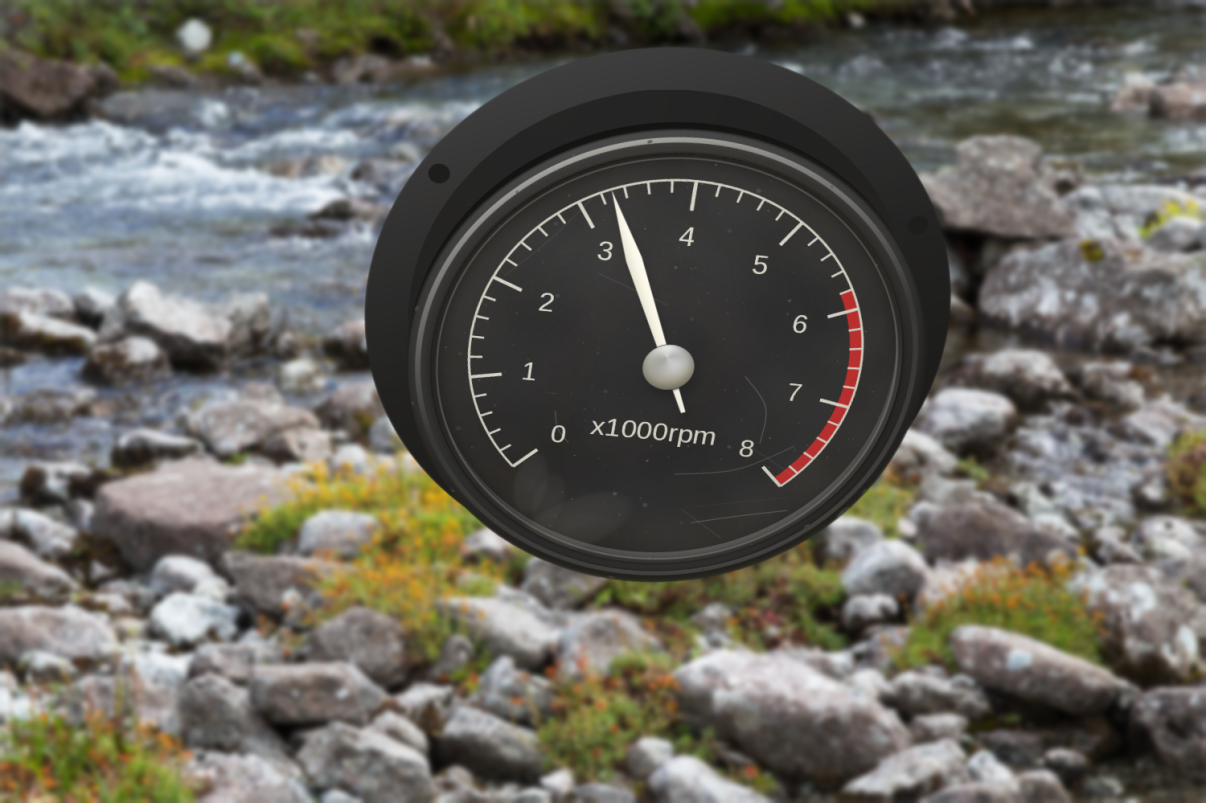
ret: 3300,rpm
